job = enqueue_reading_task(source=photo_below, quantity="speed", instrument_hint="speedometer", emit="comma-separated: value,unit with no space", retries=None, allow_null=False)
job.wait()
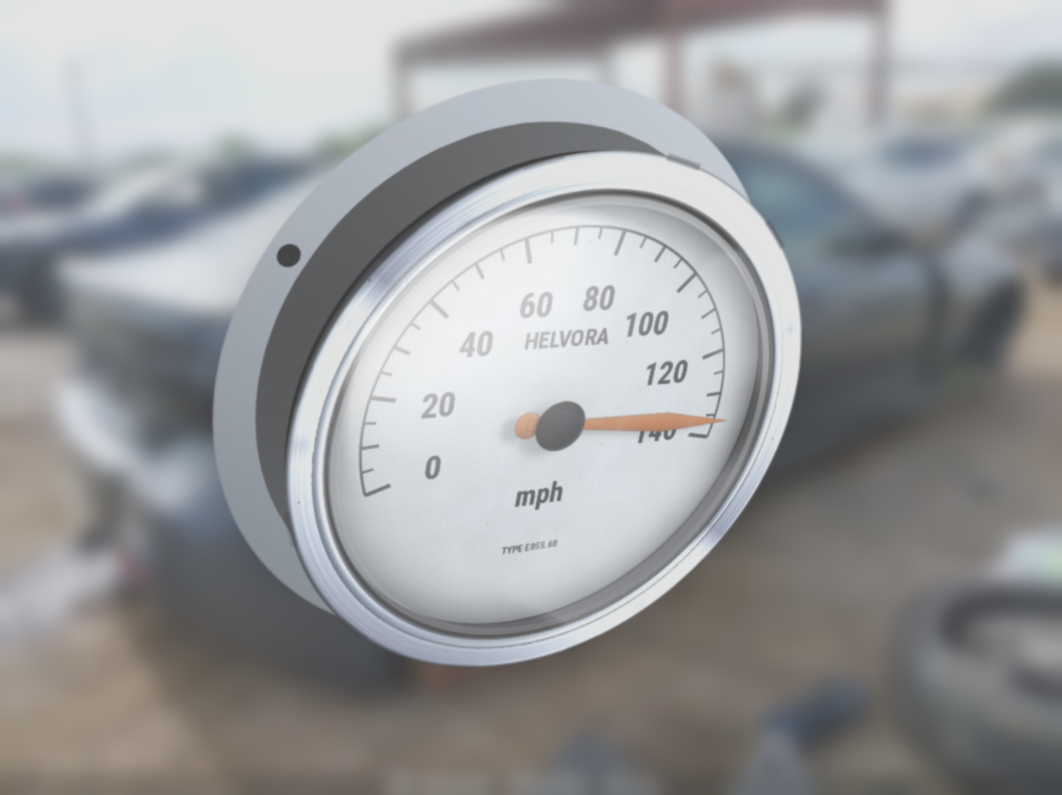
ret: 135,mph
